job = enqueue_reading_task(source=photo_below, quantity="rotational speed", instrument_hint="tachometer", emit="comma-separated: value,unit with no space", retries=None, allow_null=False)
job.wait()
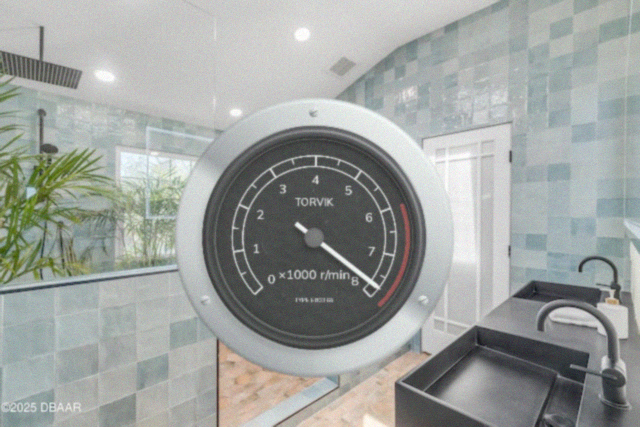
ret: 7750,rpm
